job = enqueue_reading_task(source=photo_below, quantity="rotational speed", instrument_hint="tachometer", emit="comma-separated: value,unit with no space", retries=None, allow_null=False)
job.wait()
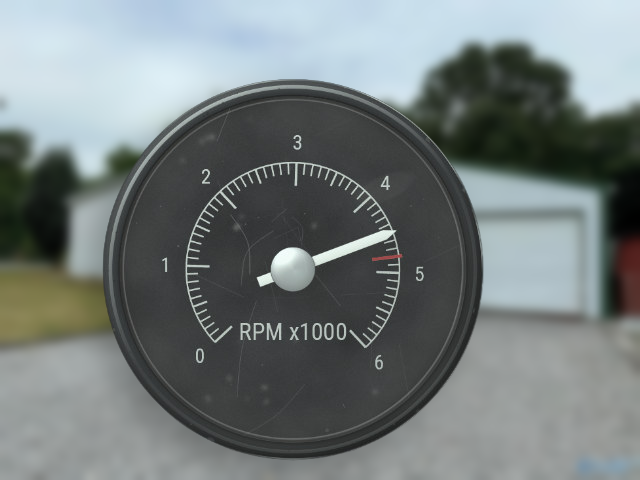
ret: 4500,rpm
